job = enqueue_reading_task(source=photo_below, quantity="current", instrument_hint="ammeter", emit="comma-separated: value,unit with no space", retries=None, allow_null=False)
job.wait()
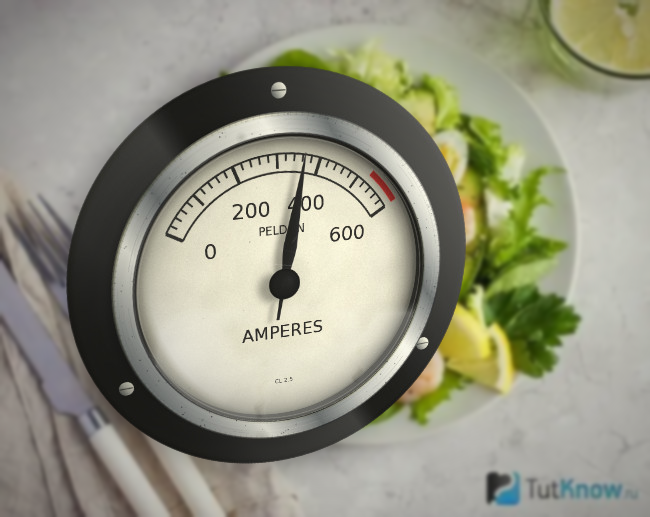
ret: 360,A
